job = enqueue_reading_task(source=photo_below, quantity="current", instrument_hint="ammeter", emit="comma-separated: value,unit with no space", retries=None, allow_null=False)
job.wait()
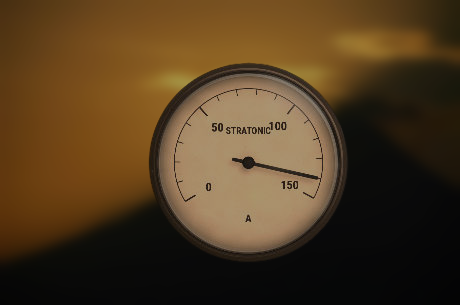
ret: 140,A
